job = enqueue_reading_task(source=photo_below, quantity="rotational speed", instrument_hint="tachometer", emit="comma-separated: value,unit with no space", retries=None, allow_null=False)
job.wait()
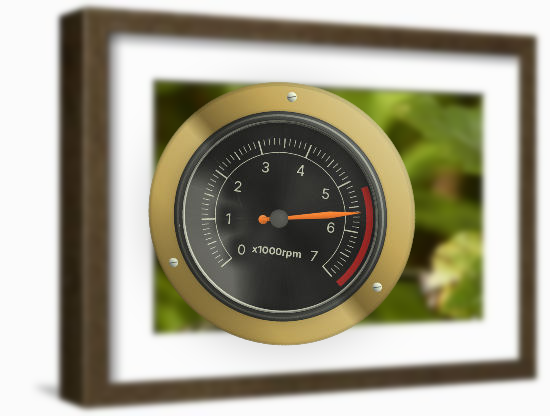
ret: 5600,rpm
